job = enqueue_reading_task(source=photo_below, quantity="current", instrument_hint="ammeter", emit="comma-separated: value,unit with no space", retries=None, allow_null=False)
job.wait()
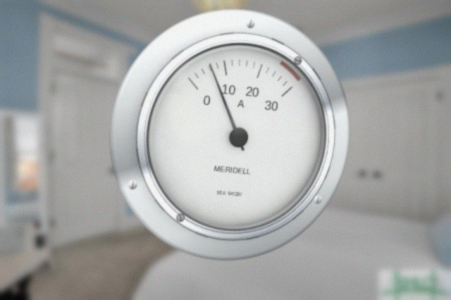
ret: 6,A
